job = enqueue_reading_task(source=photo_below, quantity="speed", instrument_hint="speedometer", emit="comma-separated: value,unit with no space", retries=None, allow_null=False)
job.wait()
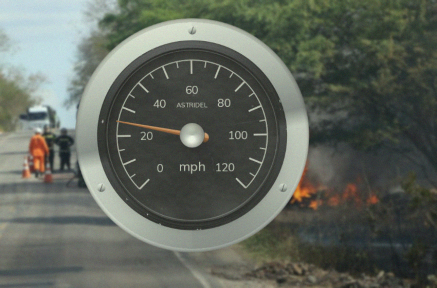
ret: 25,mph
